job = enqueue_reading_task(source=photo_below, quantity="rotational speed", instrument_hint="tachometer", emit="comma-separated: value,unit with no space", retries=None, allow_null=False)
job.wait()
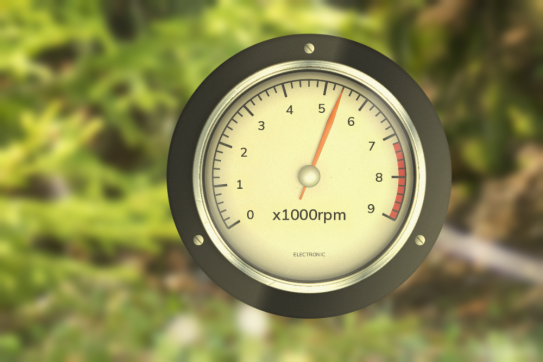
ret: 5400,rpm
